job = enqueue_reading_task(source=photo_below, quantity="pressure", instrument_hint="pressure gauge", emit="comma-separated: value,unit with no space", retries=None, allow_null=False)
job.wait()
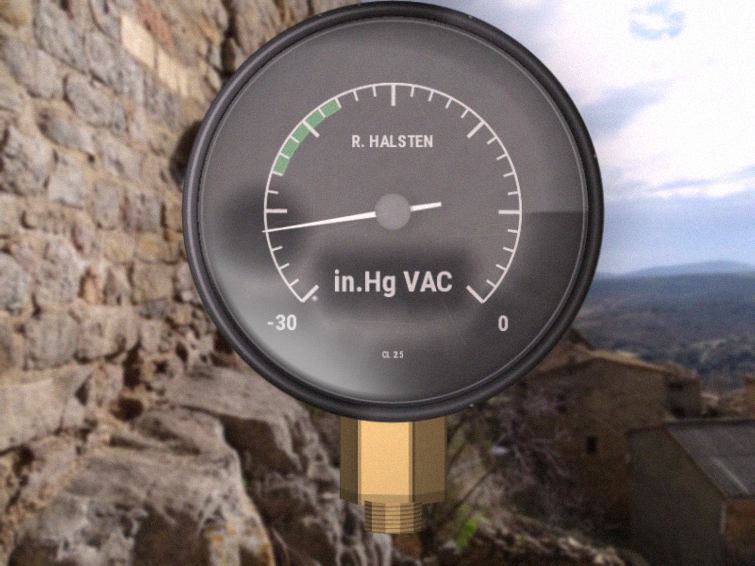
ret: -26,inHg
